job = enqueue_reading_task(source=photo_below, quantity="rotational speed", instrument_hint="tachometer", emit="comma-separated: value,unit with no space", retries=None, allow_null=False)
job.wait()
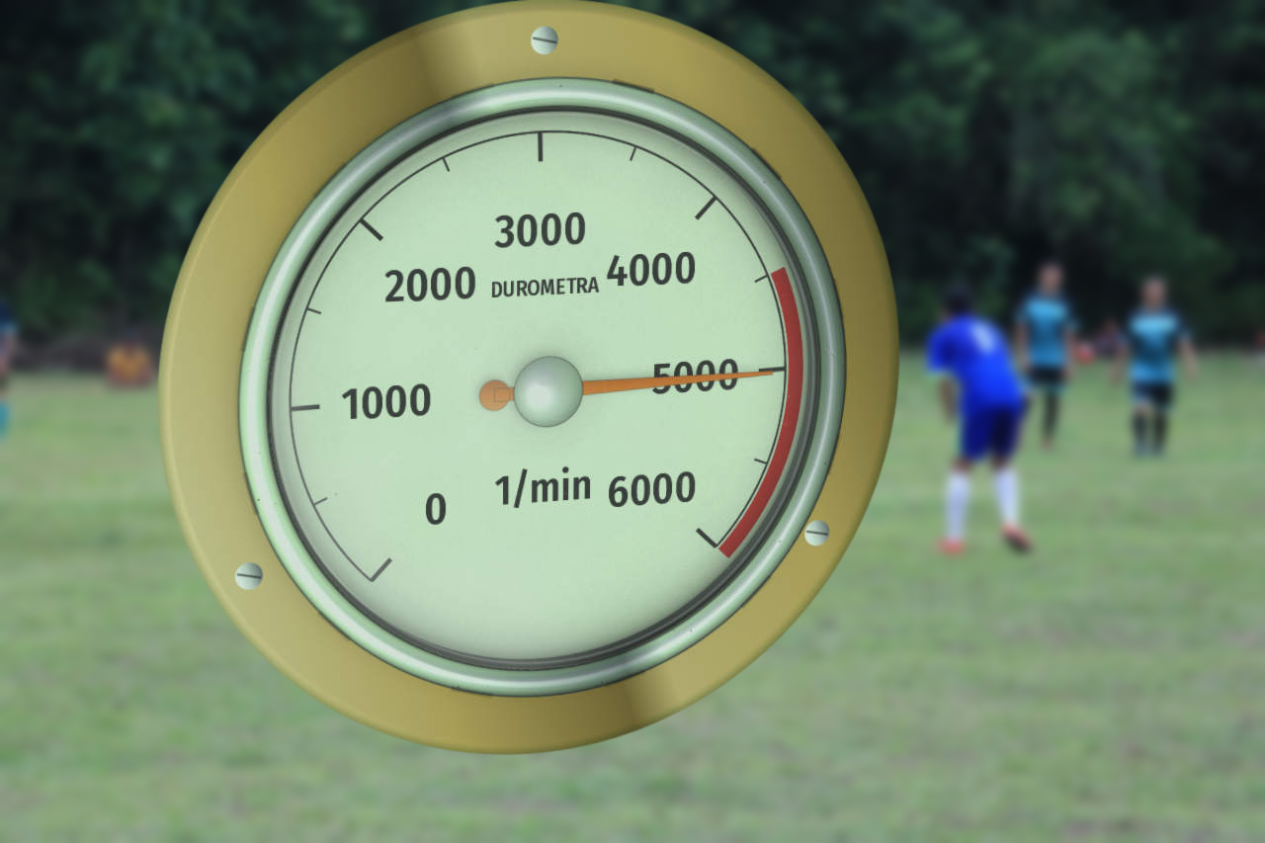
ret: 5000,rpm
